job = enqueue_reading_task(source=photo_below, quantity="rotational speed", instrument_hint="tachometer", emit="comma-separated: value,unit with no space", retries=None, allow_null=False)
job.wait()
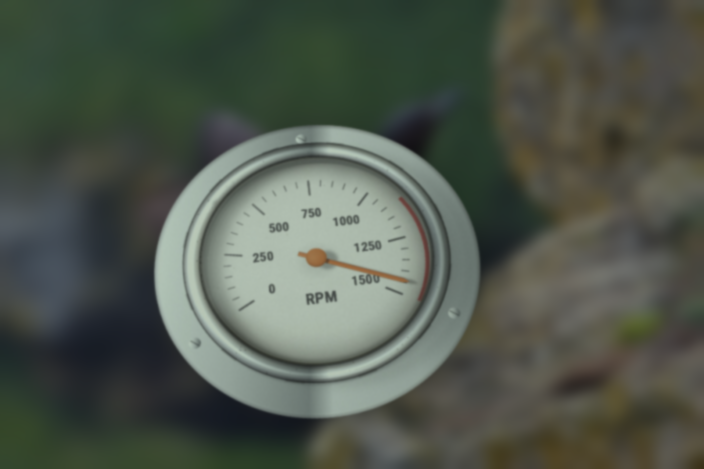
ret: 1450,rpm
